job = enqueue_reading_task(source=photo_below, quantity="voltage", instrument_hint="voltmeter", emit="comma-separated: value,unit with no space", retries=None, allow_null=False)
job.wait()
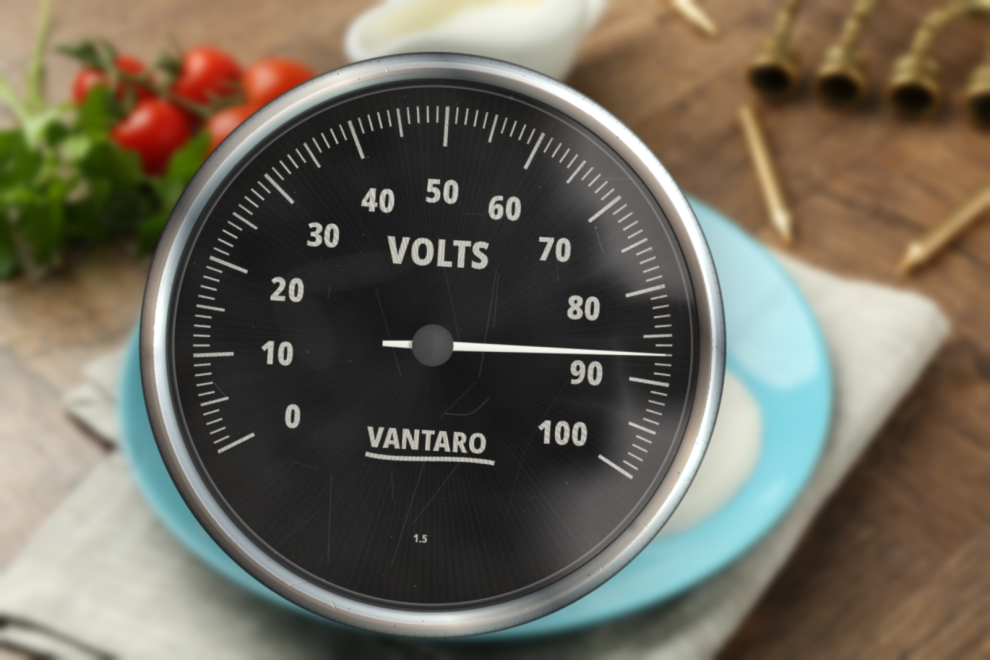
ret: 87,V
